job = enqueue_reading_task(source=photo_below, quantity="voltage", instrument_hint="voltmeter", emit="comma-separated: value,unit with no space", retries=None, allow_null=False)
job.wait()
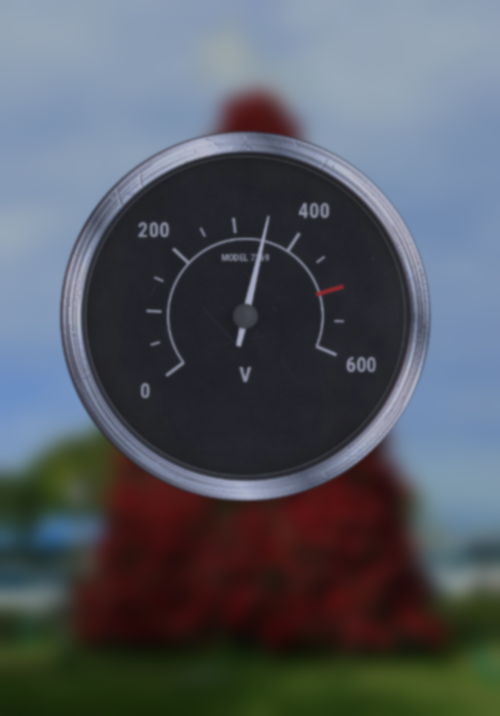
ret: 350,V
